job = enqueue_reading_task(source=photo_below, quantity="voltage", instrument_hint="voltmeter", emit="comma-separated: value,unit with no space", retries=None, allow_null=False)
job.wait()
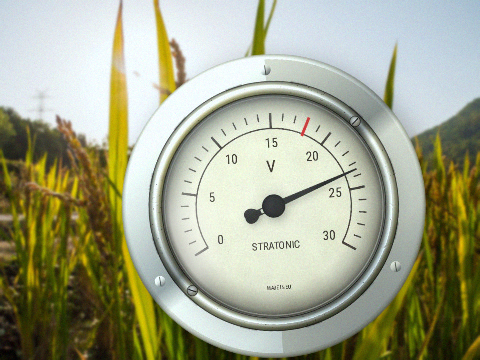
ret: 23.5,V
